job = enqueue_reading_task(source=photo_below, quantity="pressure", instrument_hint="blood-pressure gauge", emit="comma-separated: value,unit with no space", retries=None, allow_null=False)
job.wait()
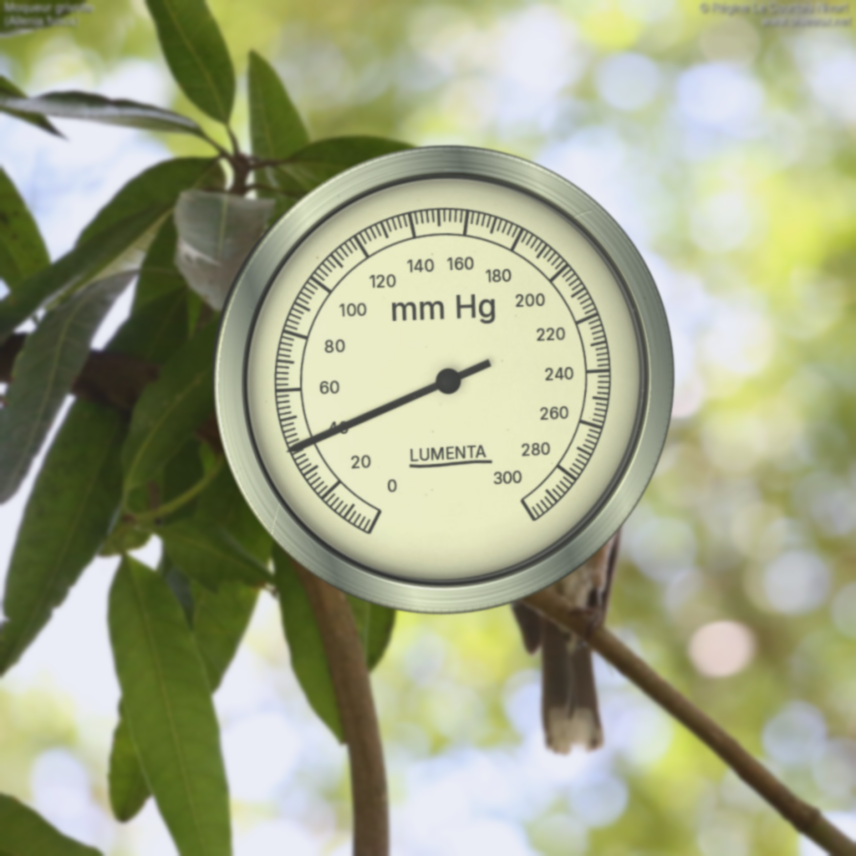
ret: 40,mmHg
